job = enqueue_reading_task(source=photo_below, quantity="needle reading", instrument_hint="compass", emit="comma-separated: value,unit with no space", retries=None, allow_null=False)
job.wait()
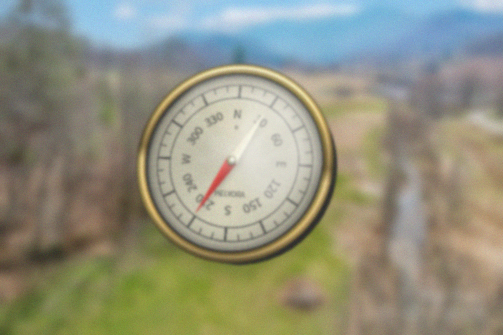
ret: 210,°
